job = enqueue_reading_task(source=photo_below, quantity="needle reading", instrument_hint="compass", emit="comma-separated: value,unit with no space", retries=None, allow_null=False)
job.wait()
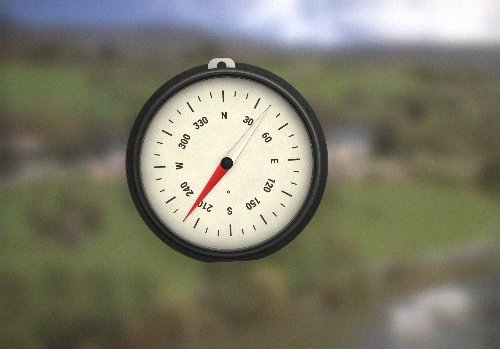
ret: 220,°
